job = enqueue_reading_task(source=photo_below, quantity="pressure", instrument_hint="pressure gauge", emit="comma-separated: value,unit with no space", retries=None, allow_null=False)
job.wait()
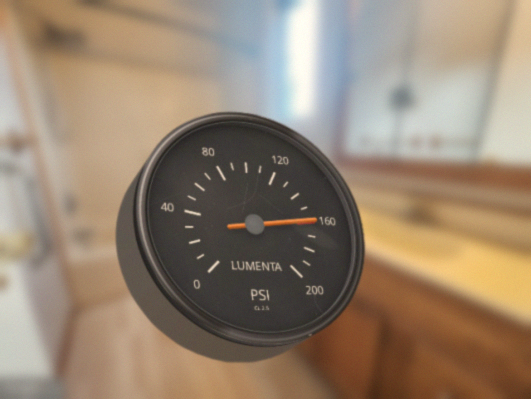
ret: 160,psi
